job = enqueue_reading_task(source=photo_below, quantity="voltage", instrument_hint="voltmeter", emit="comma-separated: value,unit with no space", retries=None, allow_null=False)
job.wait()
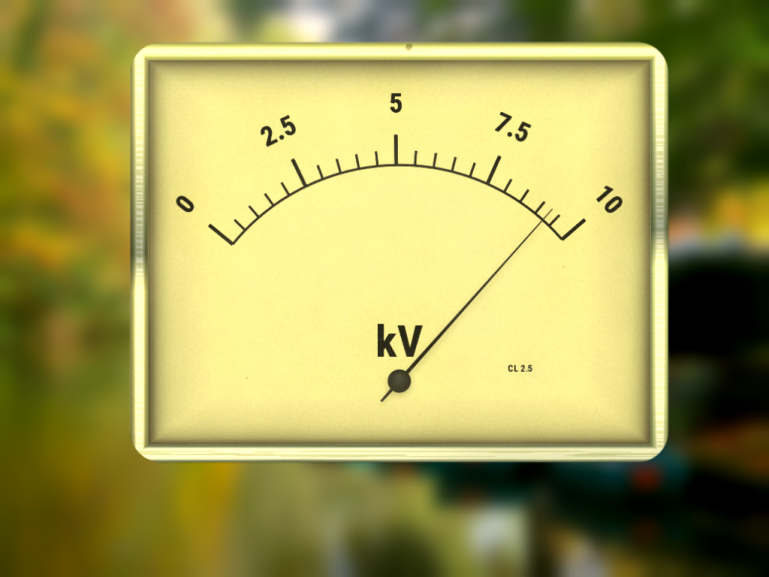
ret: 9.25,kV
